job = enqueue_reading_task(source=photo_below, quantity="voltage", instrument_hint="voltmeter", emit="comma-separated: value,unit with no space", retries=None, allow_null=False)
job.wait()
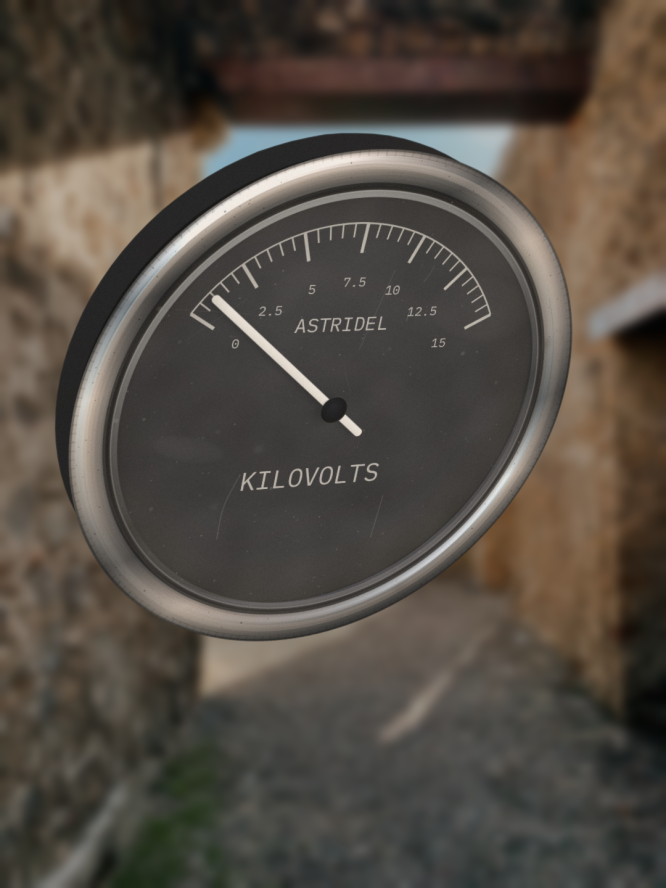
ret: 1,kV
